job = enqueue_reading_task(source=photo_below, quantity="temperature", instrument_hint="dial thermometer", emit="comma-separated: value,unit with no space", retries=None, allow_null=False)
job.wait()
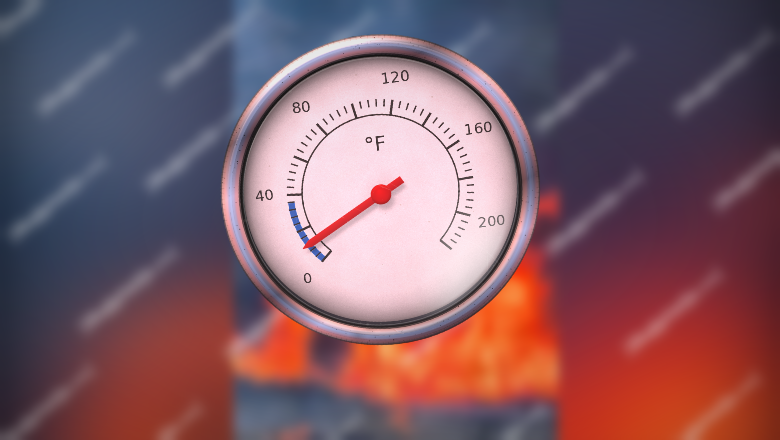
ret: 12,°F
